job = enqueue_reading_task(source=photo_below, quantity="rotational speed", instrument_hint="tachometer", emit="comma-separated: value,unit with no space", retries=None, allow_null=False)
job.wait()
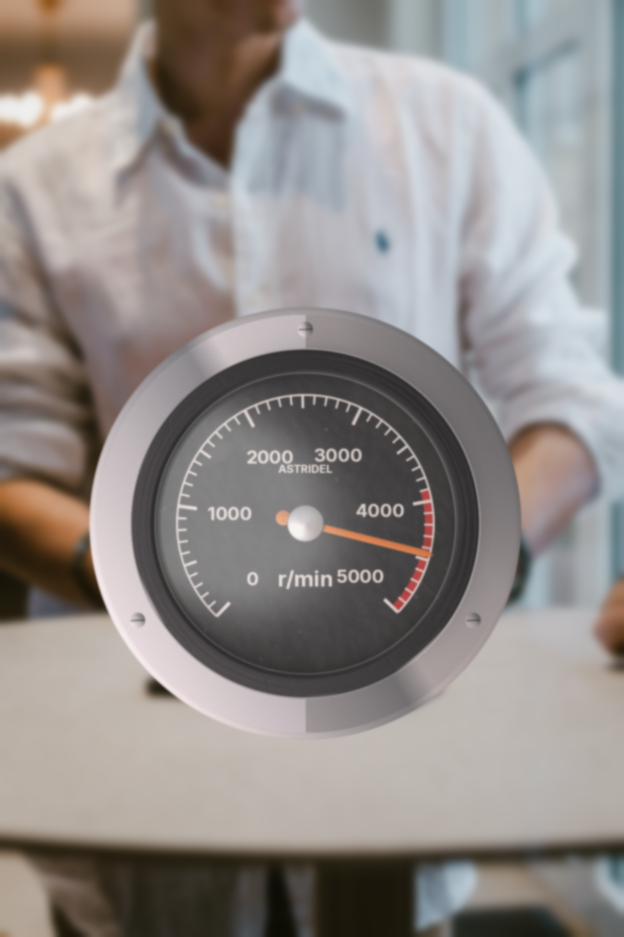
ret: 4450,rpm
